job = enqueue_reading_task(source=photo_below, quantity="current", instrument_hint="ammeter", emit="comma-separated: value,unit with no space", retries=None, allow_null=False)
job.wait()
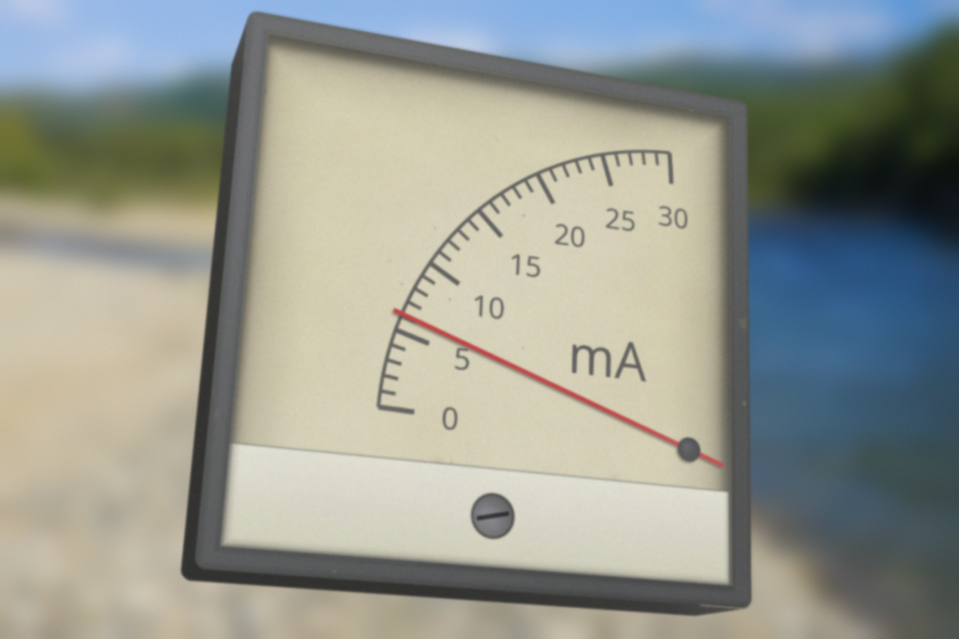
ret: 6,mA
